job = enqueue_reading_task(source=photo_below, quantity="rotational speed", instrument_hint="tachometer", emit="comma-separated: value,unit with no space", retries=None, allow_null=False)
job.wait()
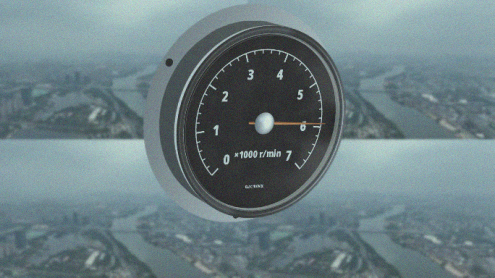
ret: 5900,rpm
